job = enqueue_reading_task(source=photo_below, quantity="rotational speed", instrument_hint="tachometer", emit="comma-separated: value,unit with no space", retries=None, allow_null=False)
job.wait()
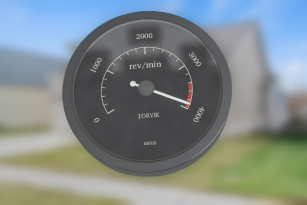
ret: 3900,rpm
